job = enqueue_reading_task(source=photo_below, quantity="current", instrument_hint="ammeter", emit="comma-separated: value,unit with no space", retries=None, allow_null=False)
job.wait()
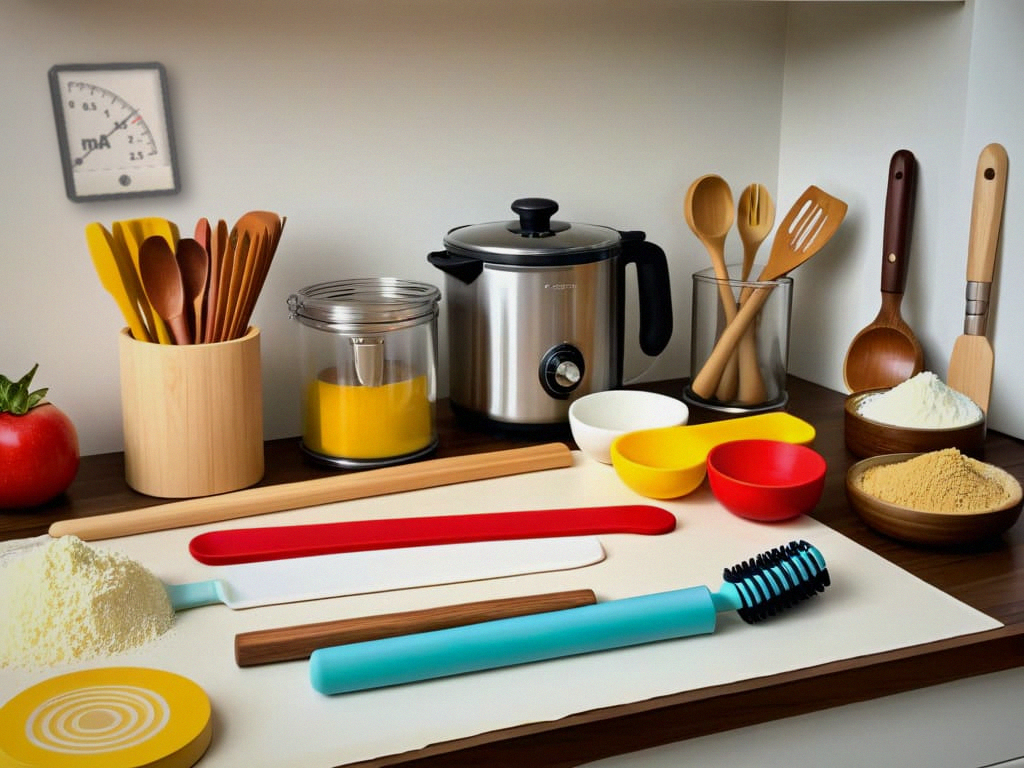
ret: 1.5,mA
